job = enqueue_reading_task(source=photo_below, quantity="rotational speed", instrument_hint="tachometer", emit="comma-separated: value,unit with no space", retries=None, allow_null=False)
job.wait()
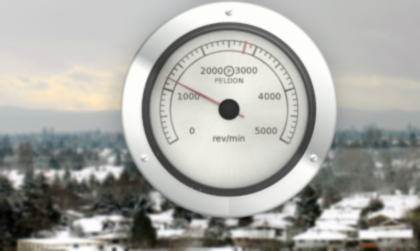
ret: 1200,rpm
